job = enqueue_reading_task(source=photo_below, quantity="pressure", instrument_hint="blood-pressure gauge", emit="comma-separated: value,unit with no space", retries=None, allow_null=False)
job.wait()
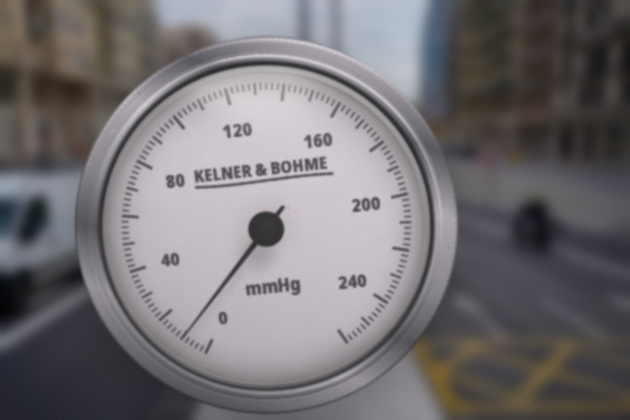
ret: 10,mmHg
